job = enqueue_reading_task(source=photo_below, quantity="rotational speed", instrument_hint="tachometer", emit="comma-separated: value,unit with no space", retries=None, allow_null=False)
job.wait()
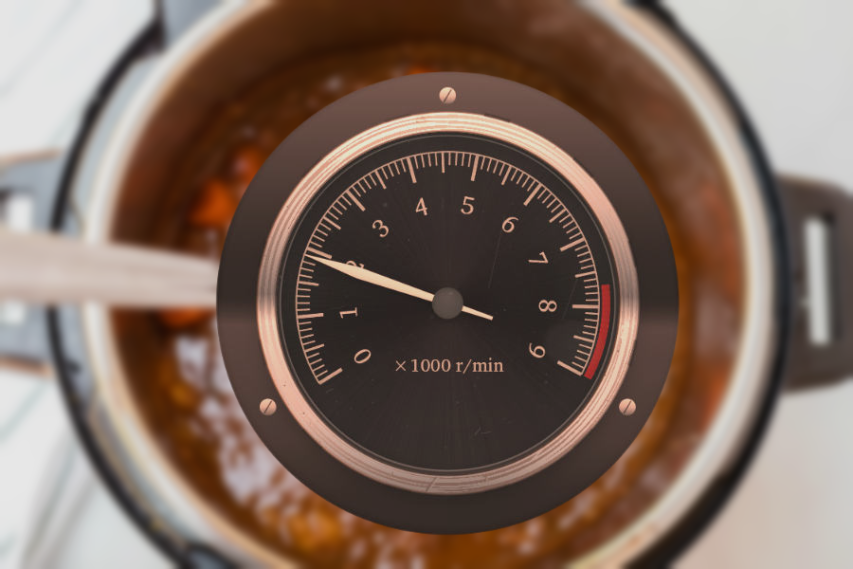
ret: 1900,rpm
